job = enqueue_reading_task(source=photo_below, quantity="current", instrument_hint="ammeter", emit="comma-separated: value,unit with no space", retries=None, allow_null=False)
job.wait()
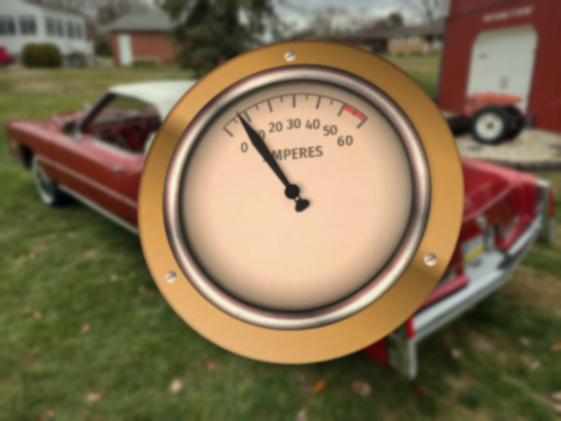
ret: 7.5,A
